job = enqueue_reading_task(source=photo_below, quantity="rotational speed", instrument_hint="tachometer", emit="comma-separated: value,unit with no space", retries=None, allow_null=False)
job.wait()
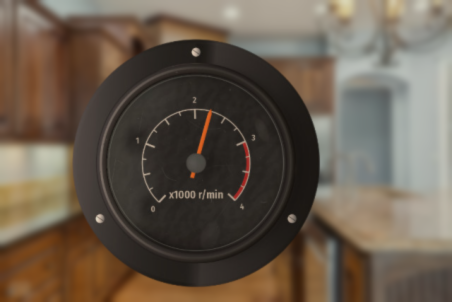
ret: 2250,rpm
